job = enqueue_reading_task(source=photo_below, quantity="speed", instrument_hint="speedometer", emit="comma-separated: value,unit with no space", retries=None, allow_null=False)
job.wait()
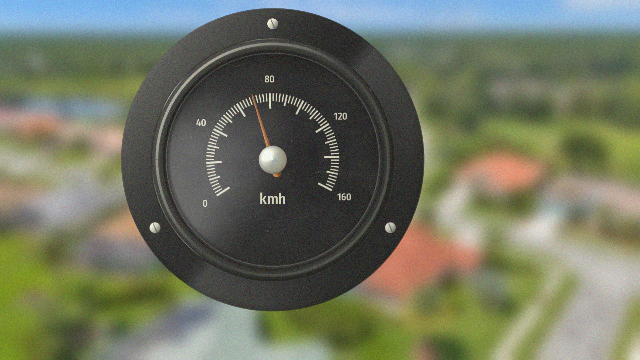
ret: 70,km/h
